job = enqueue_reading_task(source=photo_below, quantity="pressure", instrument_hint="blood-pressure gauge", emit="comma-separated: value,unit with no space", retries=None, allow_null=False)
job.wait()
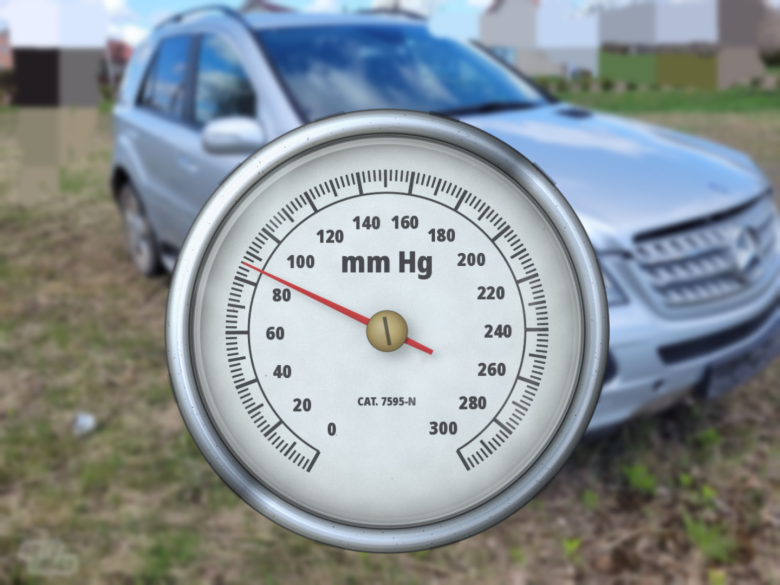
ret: 86,mmHg
